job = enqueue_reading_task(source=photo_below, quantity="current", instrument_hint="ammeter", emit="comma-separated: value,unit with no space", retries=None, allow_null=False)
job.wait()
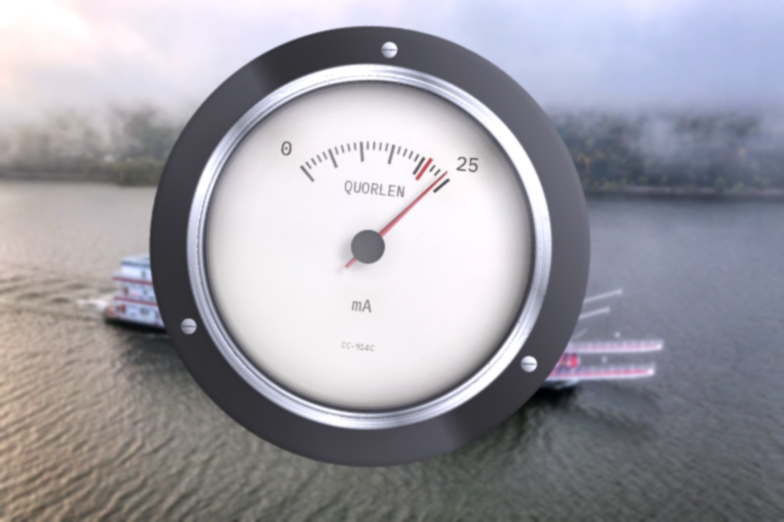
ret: 24,mA
